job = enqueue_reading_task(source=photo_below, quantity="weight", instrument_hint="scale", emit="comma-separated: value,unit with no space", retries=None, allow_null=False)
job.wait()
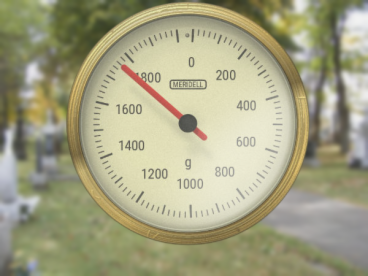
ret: 1760,g
